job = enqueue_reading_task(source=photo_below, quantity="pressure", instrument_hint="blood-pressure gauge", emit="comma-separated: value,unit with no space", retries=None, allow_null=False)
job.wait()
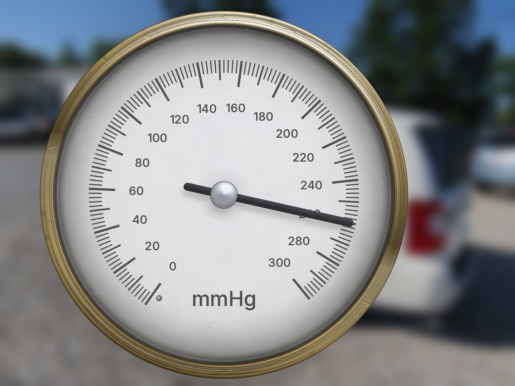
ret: 260,mmHg
